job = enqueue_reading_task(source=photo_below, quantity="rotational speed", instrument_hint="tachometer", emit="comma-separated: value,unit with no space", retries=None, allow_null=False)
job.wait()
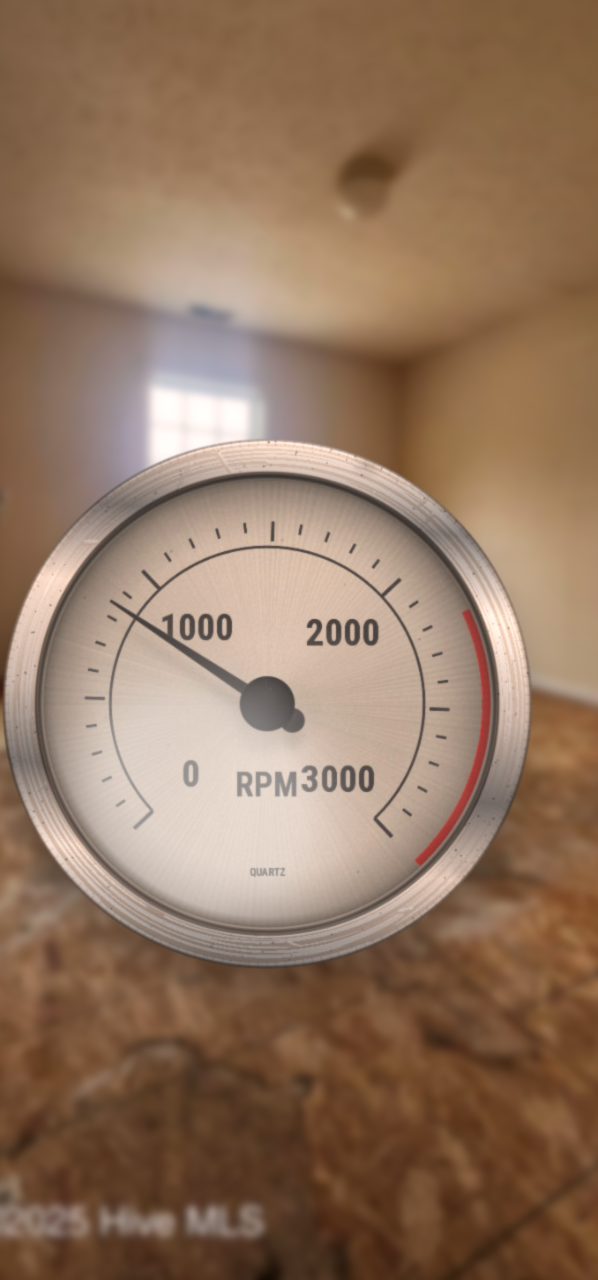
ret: 850,rpm
